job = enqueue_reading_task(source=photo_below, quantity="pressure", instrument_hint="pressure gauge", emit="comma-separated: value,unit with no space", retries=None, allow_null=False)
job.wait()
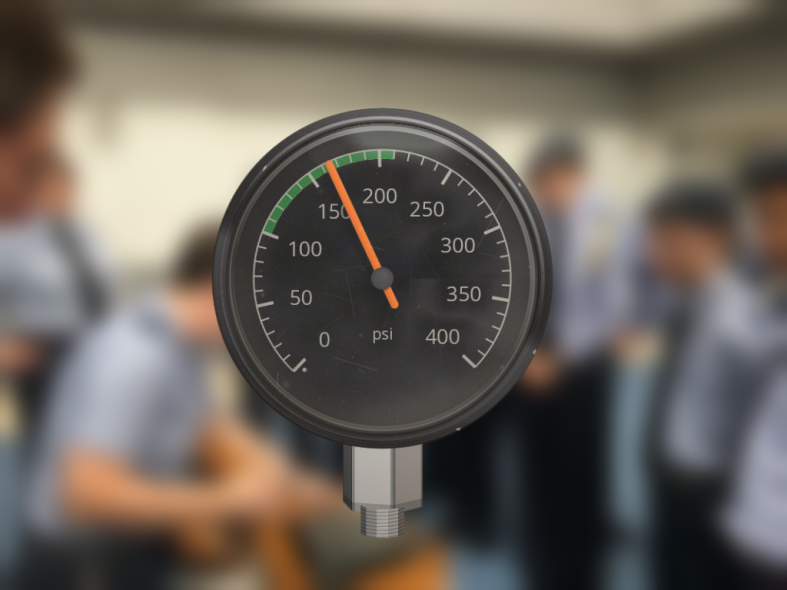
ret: 165,psi
